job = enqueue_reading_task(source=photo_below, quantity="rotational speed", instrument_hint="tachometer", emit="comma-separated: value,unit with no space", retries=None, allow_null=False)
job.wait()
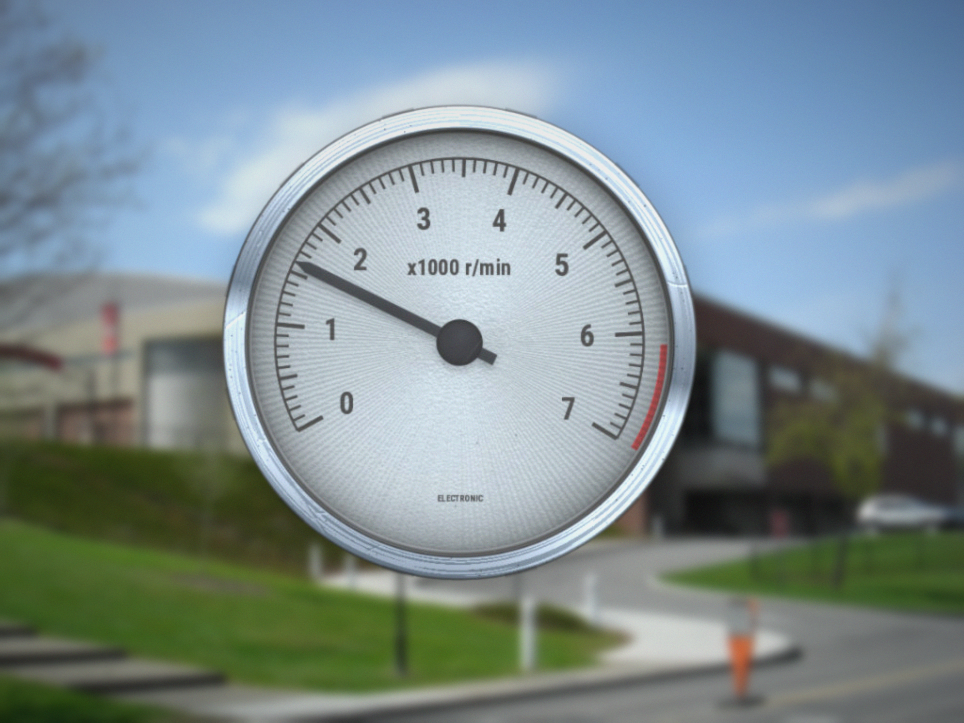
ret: 1600,rpm
